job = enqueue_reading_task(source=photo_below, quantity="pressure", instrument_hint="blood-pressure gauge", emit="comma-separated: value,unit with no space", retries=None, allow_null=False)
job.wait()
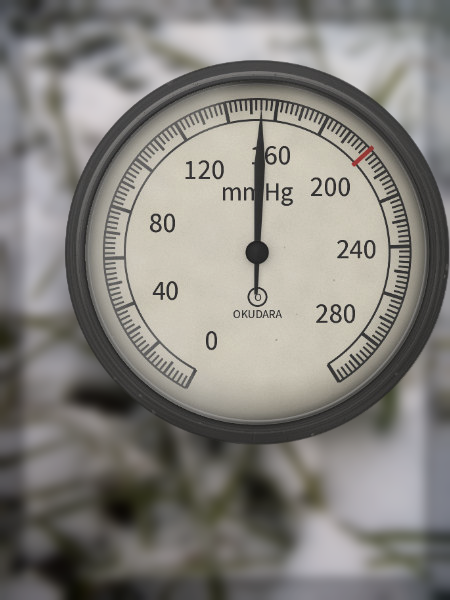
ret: 154,mmHg
